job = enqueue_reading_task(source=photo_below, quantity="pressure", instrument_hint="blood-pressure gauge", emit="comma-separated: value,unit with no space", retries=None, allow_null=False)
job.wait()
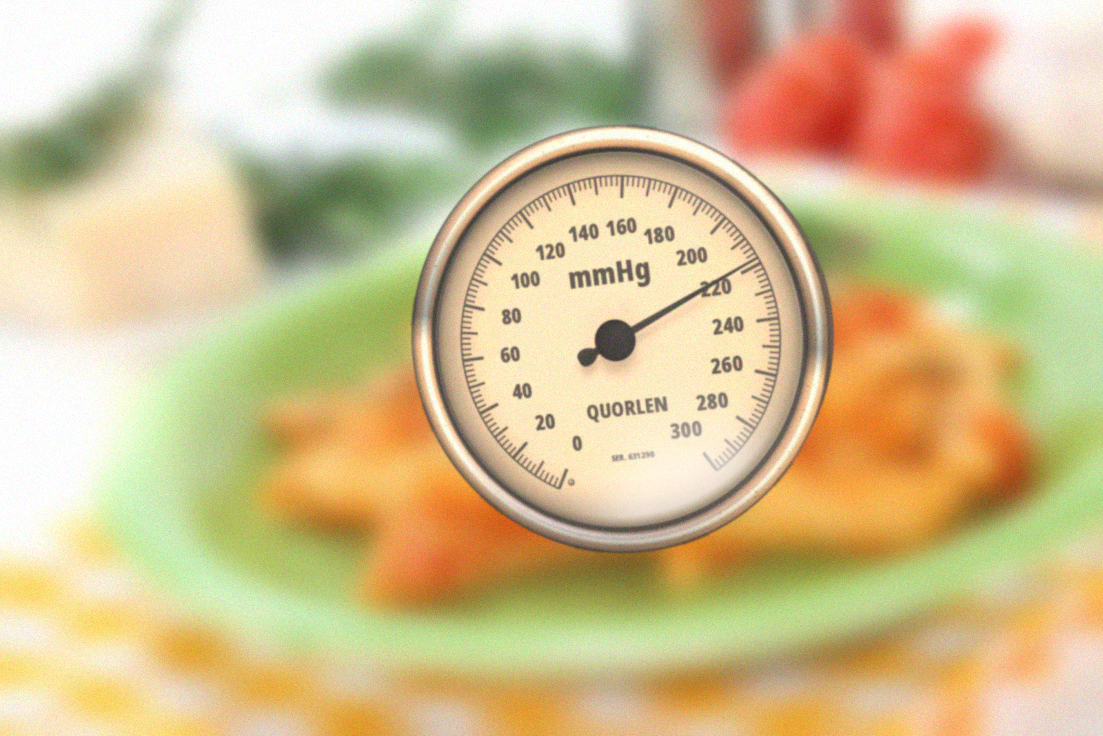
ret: 218,mmHg
